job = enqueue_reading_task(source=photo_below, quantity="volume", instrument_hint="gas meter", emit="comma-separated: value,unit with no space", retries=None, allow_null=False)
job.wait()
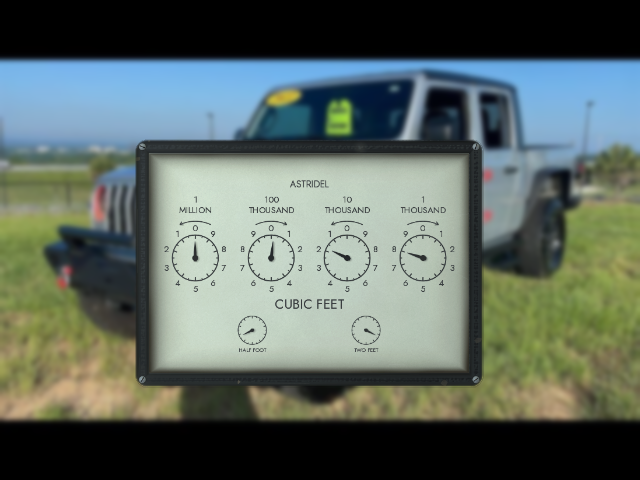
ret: 1800,ft³
